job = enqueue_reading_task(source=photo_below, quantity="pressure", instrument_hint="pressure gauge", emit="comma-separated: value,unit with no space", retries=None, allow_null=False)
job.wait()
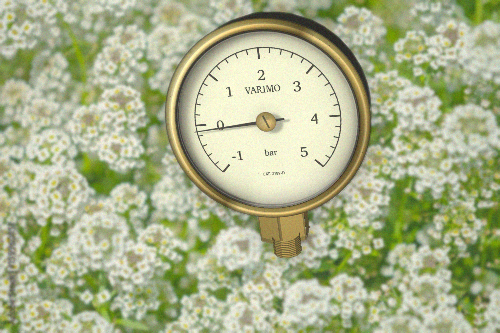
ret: -0.1,bar
